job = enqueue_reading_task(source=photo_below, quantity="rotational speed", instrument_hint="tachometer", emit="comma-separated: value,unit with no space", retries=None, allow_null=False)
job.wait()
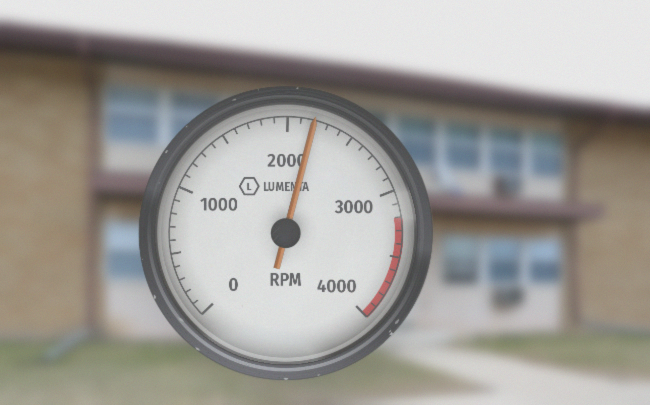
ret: 2200,rpm
